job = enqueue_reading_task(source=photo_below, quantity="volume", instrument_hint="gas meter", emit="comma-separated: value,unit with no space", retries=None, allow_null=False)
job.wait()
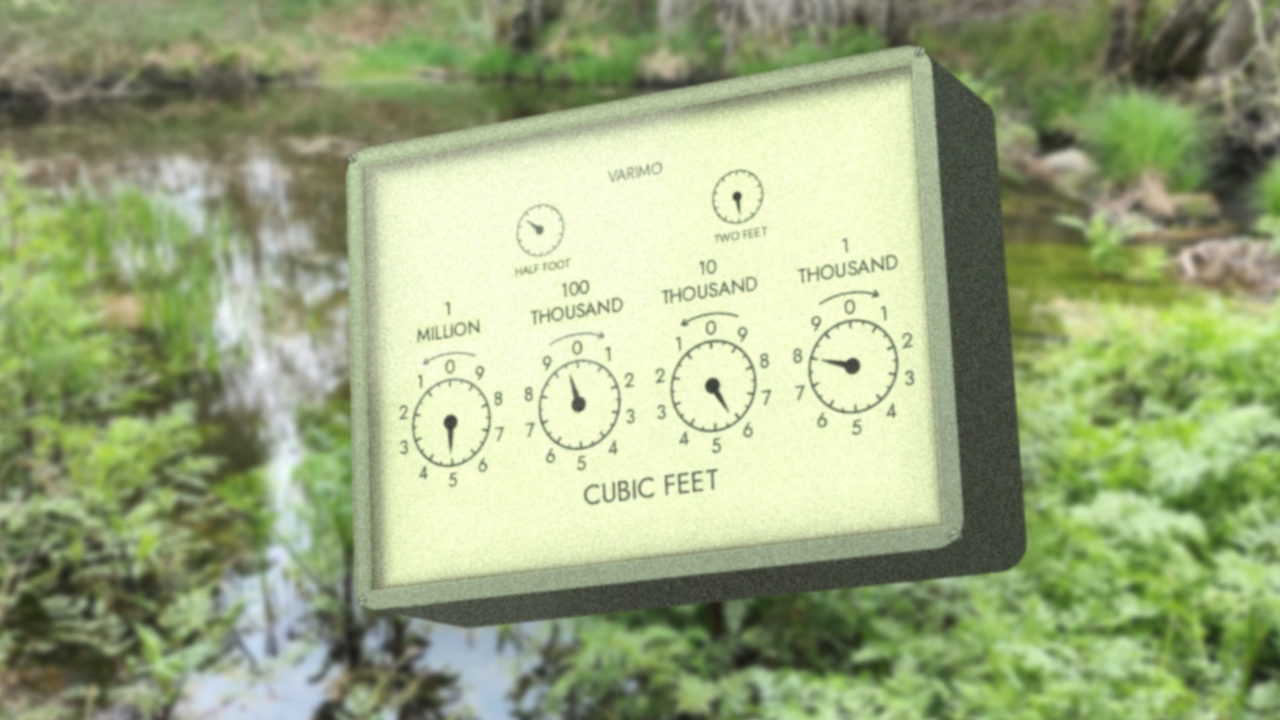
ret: 495800,ft³
